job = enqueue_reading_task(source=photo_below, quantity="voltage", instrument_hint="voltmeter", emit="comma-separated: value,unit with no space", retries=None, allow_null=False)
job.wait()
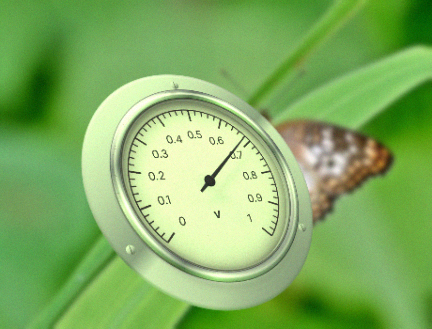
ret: 0.68,V
